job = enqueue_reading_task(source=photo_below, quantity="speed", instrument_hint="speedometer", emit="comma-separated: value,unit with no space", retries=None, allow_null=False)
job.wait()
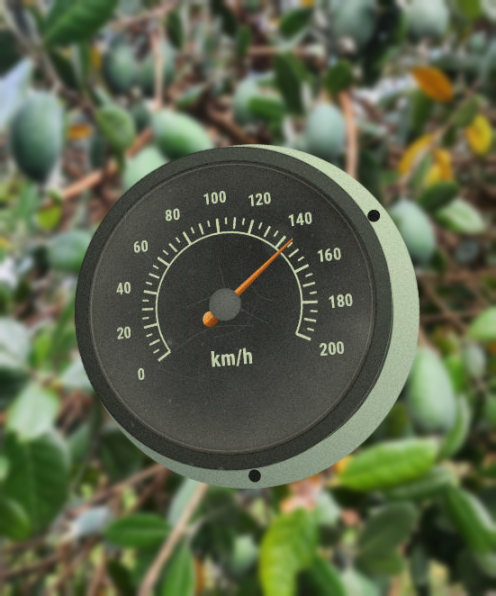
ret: 145,km/h
